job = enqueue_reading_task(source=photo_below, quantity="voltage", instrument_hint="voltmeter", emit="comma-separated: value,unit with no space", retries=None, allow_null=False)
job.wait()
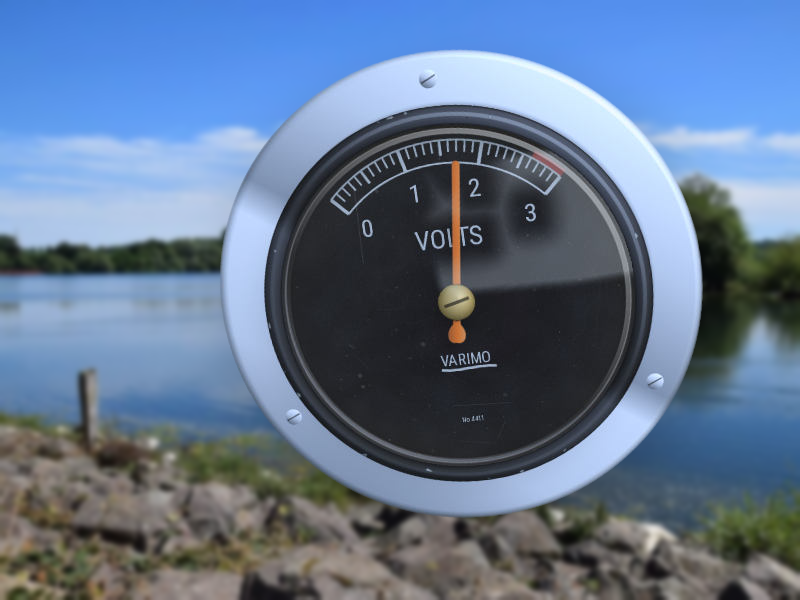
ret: 1.7,V
